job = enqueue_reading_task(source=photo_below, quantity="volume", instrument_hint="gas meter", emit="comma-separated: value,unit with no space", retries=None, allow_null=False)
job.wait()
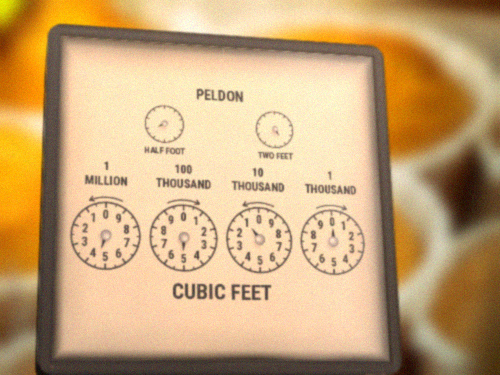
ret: 451000,ft³
